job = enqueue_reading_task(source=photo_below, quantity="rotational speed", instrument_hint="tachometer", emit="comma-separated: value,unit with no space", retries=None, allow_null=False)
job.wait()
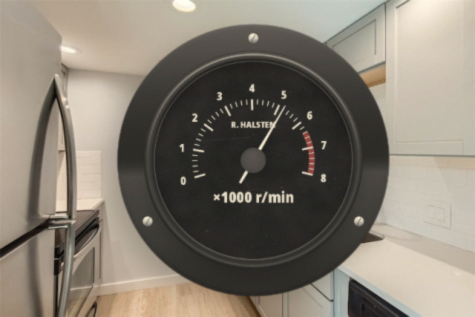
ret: 5200,rpm
